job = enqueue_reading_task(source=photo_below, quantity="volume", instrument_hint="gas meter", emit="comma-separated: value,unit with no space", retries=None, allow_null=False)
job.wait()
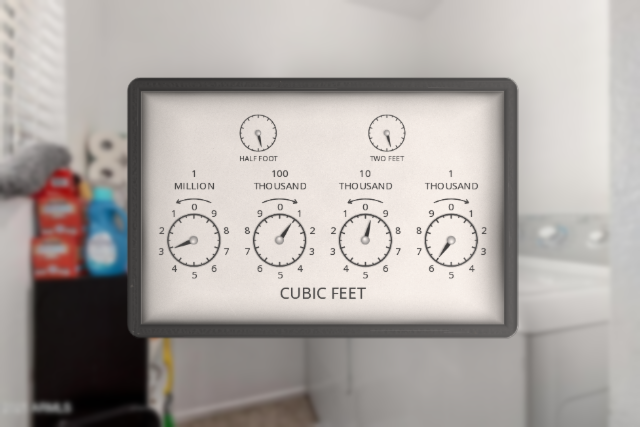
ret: 309600,ft³
